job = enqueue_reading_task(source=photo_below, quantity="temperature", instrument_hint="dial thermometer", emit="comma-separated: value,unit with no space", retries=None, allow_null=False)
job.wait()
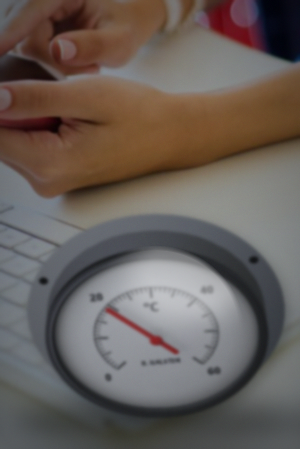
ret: 20,°C
